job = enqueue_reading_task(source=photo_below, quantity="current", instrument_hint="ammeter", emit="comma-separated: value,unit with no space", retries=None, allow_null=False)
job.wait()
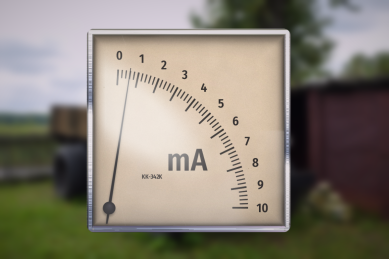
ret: 0.6,mA
